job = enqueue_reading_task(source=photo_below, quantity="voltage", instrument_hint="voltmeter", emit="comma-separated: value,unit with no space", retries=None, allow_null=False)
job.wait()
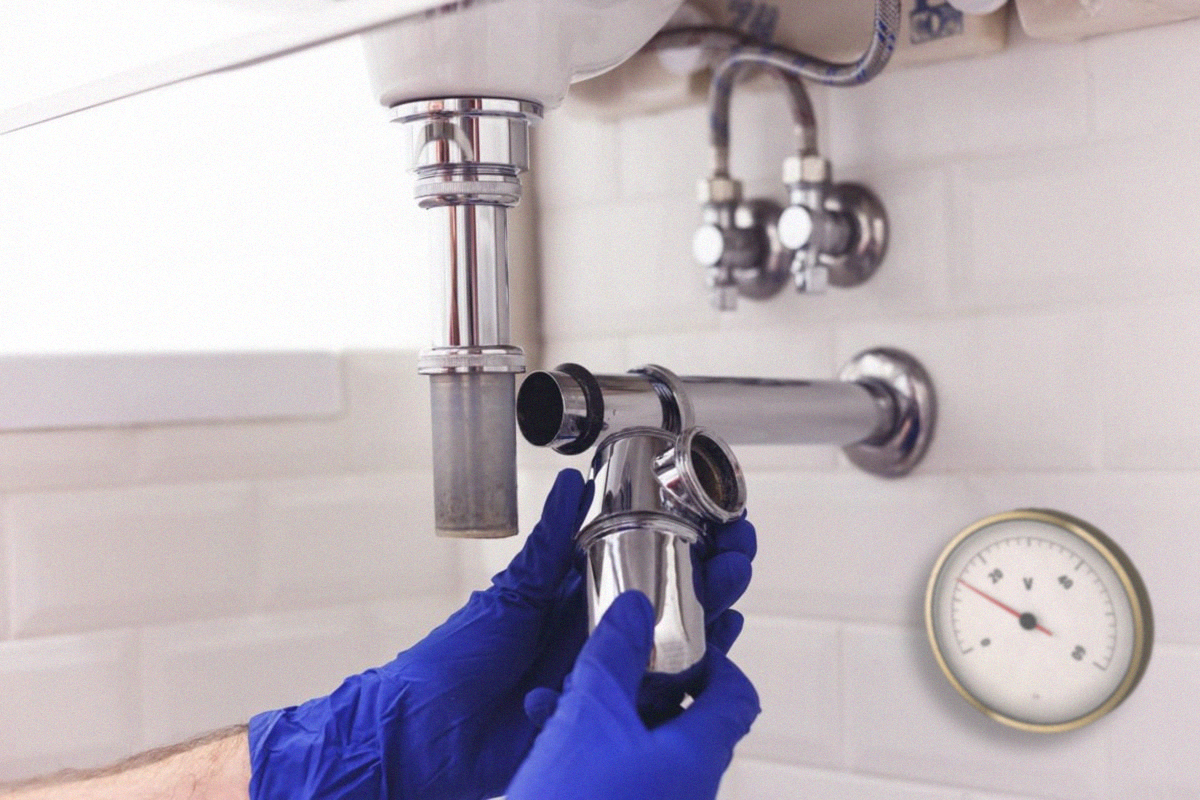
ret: 14,V
